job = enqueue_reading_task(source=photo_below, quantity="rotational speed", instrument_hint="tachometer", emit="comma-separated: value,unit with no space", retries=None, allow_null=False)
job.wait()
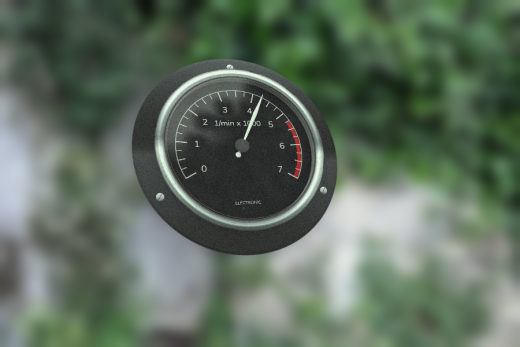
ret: 4250,rpm
